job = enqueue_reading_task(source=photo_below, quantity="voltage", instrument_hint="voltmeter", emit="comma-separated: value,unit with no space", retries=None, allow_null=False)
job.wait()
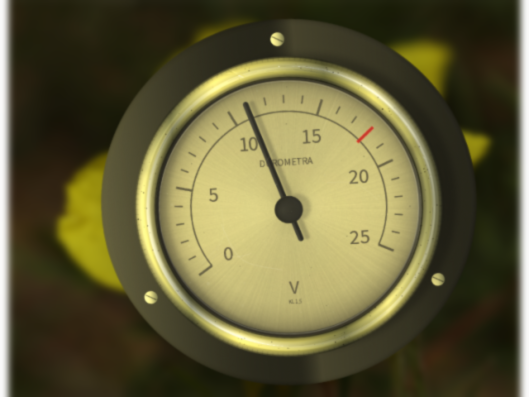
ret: 11,V
